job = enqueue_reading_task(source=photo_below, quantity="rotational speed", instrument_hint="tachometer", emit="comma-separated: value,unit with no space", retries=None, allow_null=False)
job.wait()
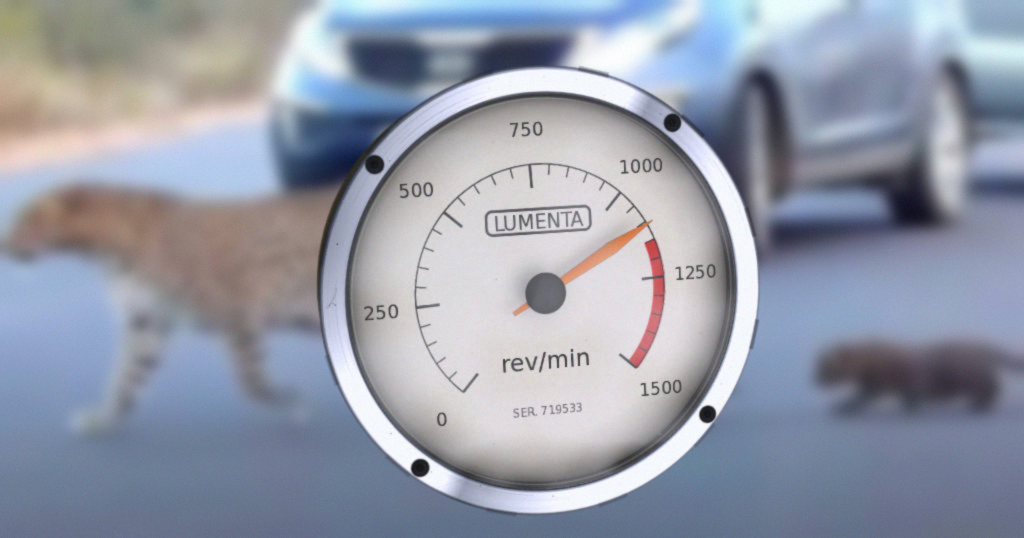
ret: 1100,rpm
